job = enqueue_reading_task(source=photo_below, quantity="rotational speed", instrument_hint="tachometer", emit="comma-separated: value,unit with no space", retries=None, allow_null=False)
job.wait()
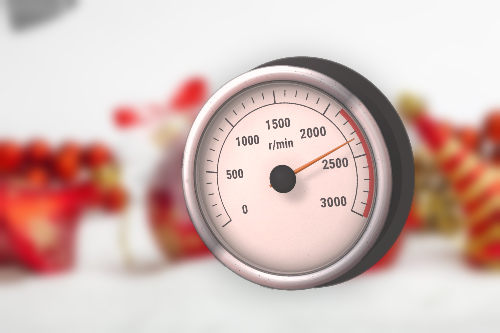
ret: 2350,rpm
